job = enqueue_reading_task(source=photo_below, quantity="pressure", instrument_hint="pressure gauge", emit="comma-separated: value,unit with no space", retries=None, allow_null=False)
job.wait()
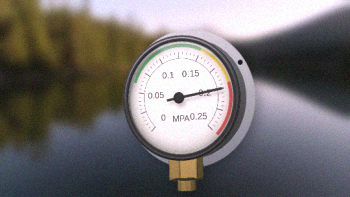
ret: 0.2,MPa
